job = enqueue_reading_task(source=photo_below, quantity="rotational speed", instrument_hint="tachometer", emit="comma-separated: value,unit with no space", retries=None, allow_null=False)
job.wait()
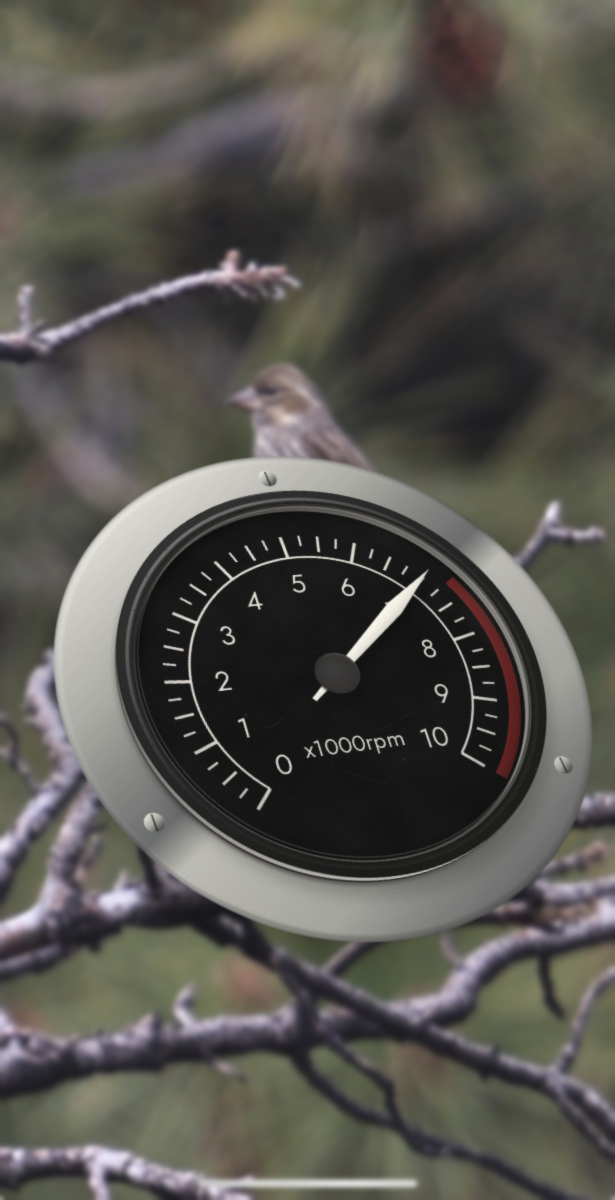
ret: 7000,rpm
